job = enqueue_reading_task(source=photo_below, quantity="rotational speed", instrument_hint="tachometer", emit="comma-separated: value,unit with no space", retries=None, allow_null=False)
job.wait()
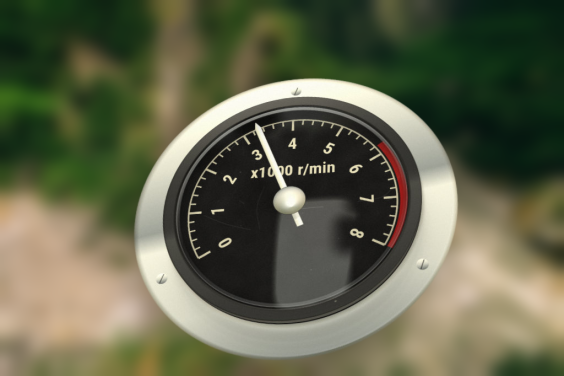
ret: 3300,rpm
